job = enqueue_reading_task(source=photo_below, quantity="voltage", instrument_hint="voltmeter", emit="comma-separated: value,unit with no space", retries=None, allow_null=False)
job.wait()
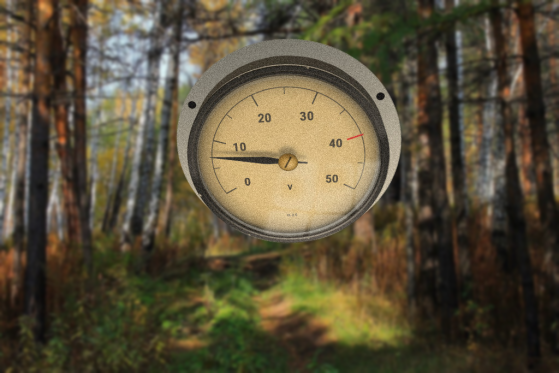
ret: 7.5,V
